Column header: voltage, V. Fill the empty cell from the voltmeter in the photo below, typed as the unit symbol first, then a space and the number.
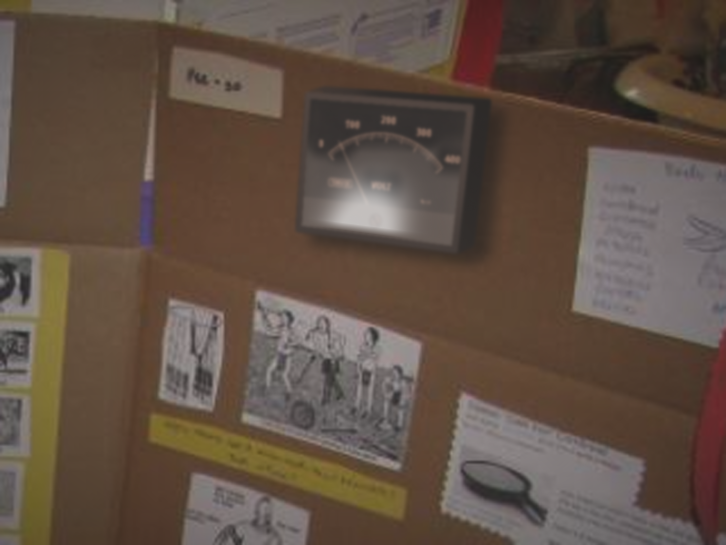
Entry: V 50
